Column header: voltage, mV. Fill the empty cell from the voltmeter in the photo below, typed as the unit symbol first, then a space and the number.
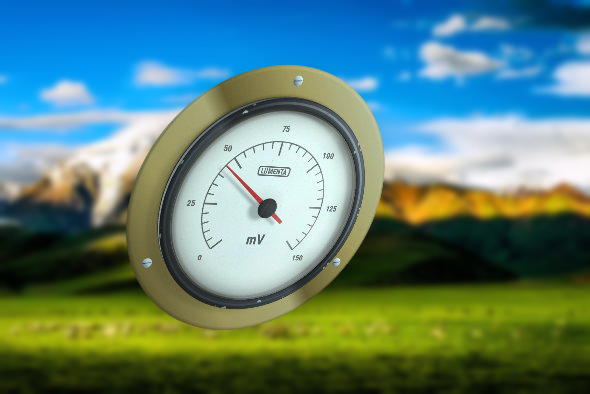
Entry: mV 45
